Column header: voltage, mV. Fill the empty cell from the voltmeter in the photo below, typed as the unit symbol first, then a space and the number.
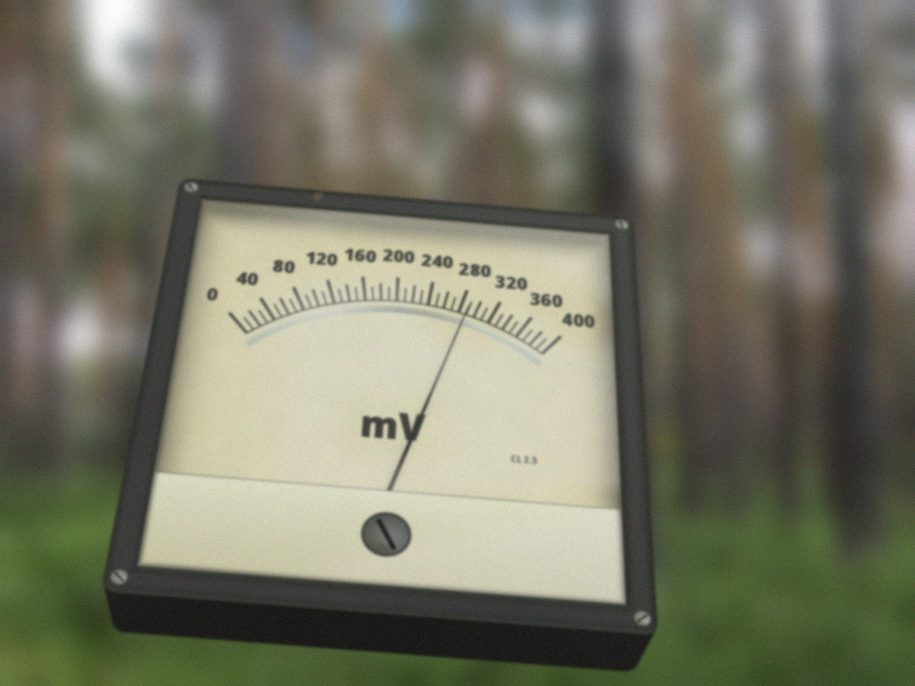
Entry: mV 290
